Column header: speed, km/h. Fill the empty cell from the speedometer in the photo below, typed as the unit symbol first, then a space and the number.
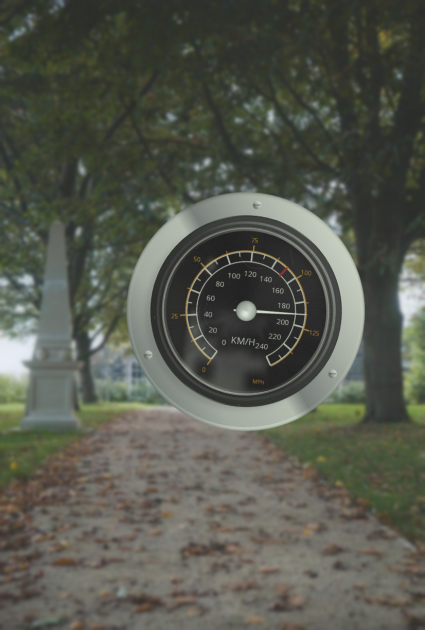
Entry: km/h 190
